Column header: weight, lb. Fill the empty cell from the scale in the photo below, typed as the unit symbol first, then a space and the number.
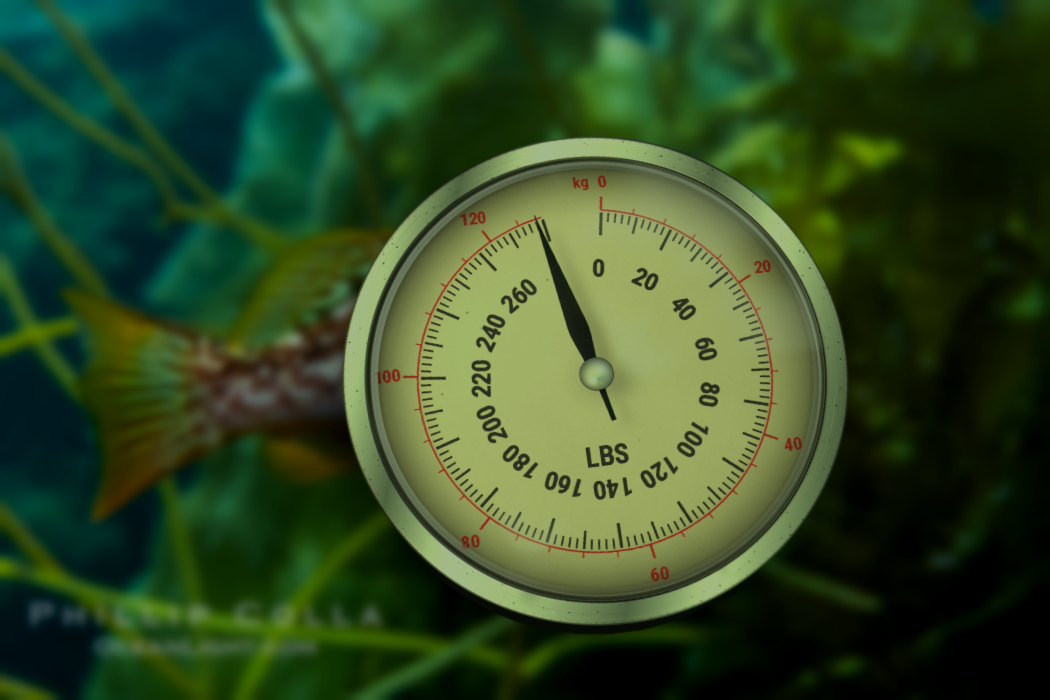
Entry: lb 278
